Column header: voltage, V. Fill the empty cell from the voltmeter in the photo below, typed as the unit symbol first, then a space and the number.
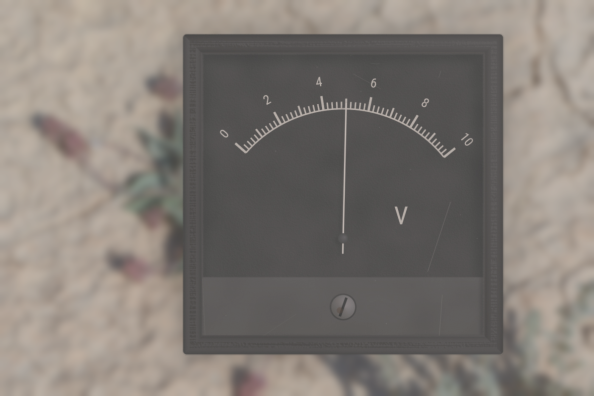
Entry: V 5
